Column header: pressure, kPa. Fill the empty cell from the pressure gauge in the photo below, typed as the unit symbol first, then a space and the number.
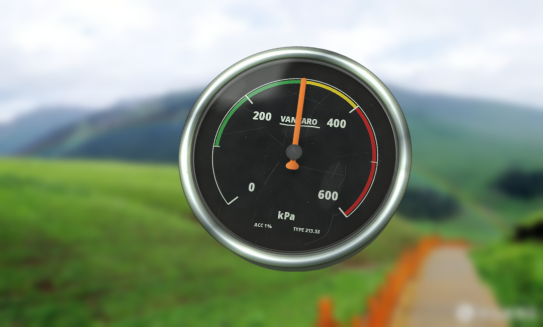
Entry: kPa 300
